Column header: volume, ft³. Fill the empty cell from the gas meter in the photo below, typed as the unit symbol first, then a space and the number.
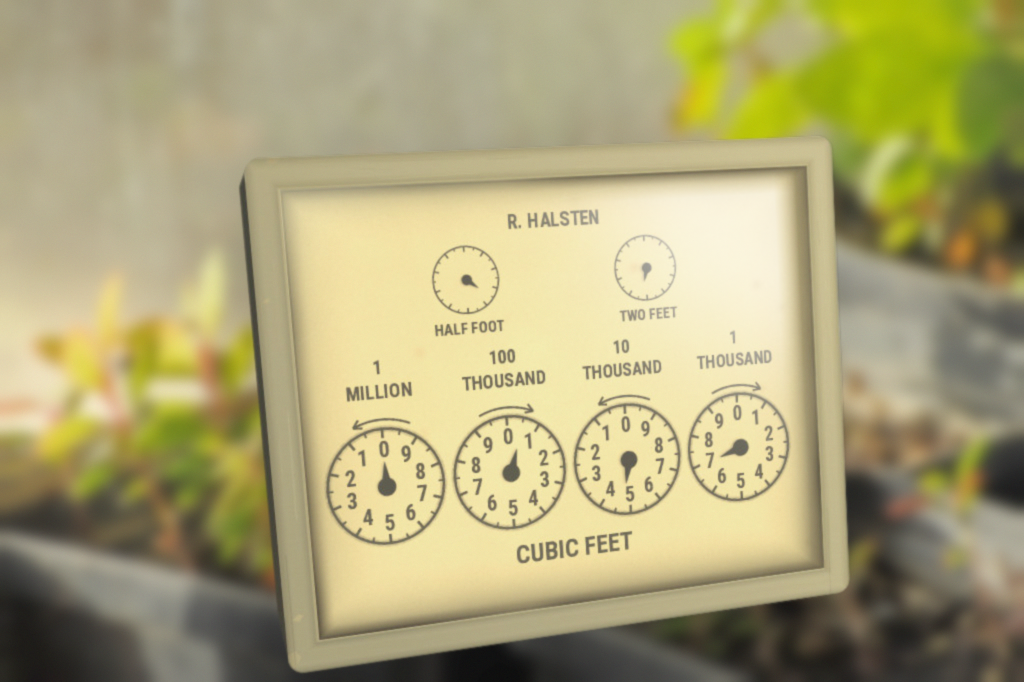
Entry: ft³ 4700
